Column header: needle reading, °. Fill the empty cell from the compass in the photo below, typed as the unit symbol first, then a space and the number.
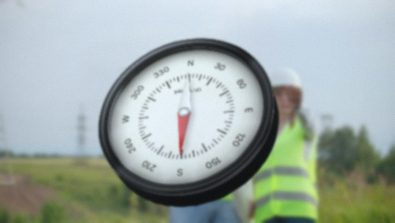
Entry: ° 180
